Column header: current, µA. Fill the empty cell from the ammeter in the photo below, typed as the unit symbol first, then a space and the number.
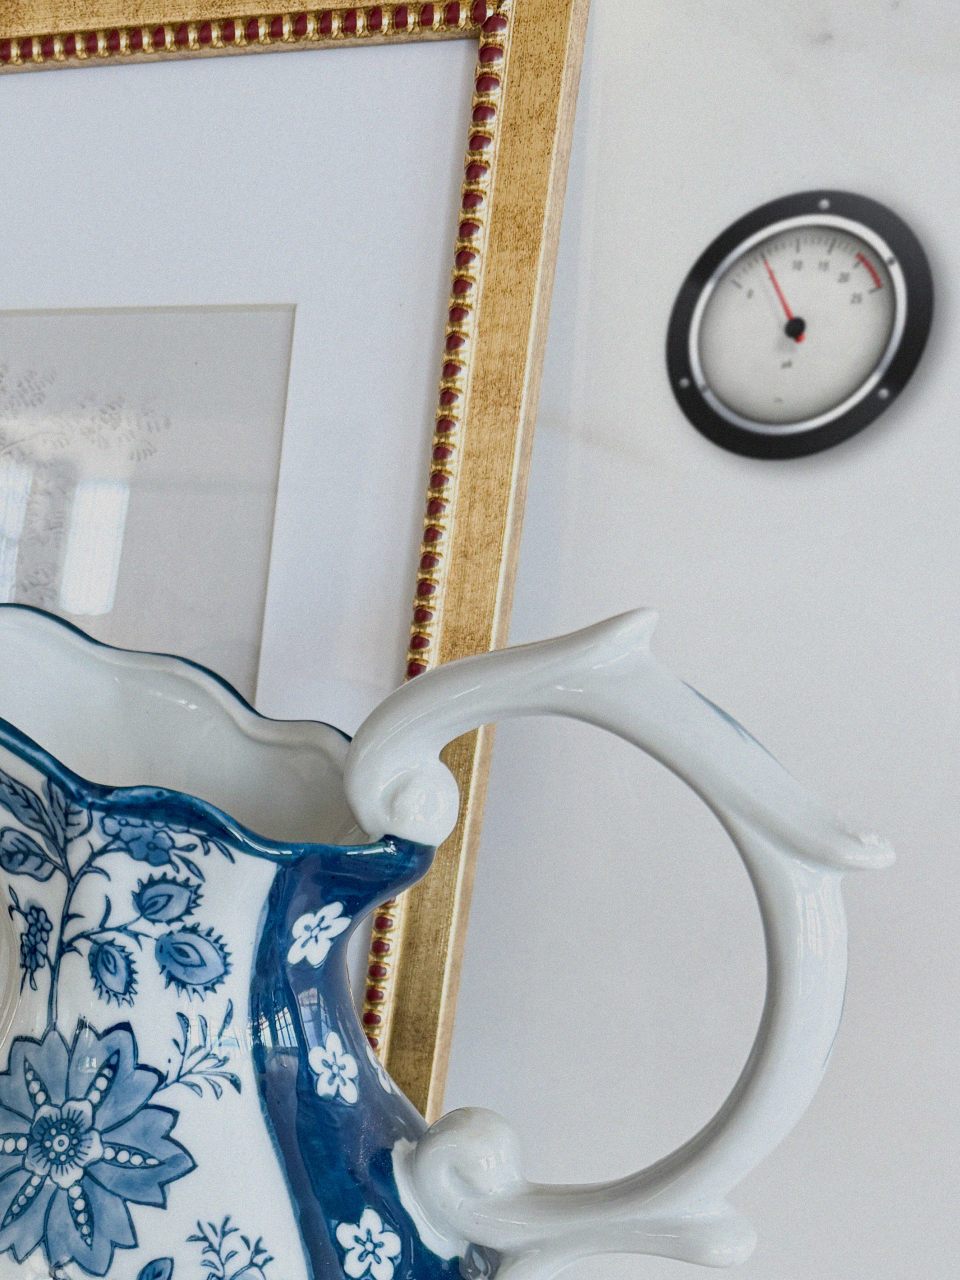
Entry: µA 5
